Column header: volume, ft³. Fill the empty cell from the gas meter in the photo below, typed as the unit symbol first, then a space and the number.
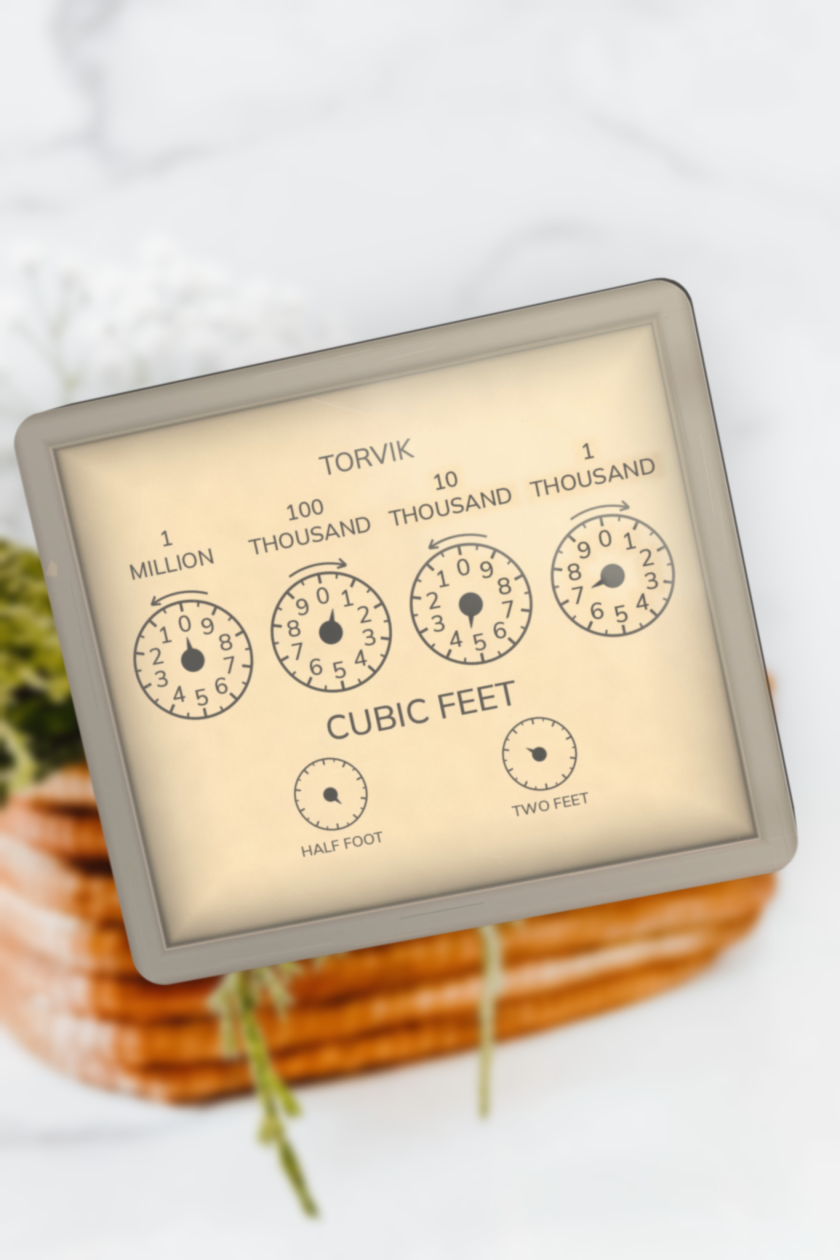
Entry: ft³ 4700
